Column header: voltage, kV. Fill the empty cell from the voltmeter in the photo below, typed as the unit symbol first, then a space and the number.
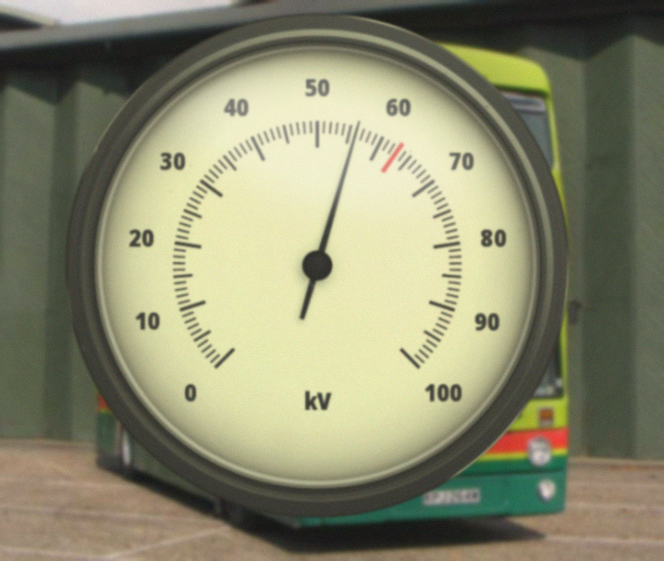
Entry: kV 56
